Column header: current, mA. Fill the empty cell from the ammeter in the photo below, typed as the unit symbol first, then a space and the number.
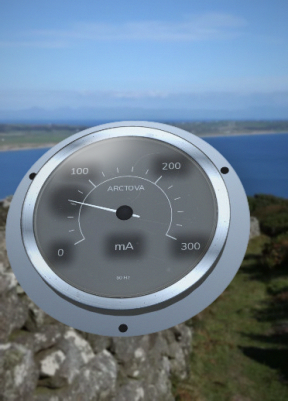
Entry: mA 60
